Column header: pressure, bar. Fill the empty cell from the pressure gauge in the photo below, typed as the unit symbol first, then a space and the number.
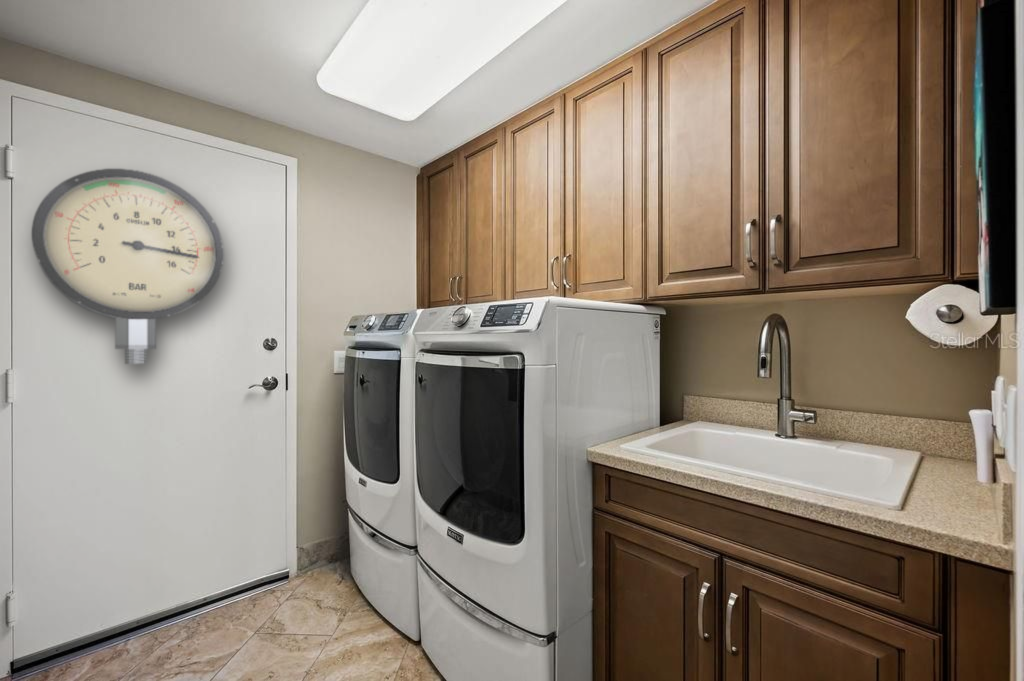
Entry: bar 14.5
